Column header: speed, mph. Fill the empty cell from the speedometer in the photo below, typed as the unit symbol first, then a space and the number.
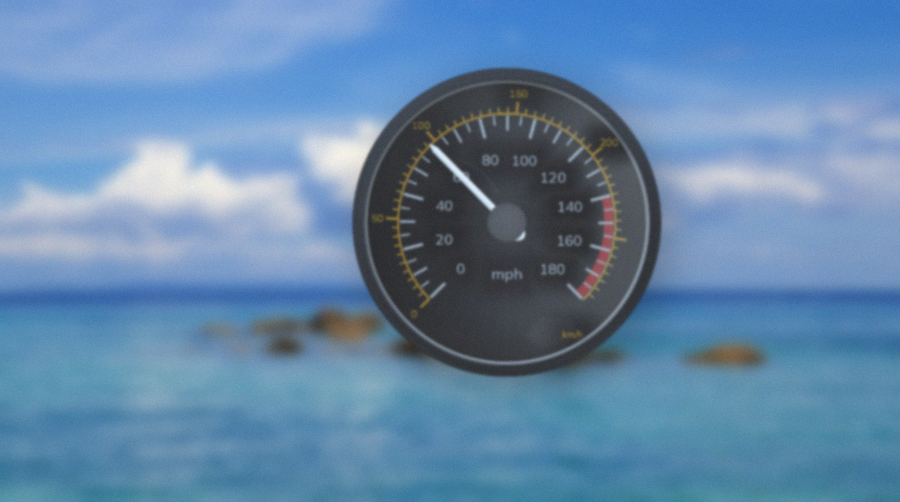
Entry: mph 60
